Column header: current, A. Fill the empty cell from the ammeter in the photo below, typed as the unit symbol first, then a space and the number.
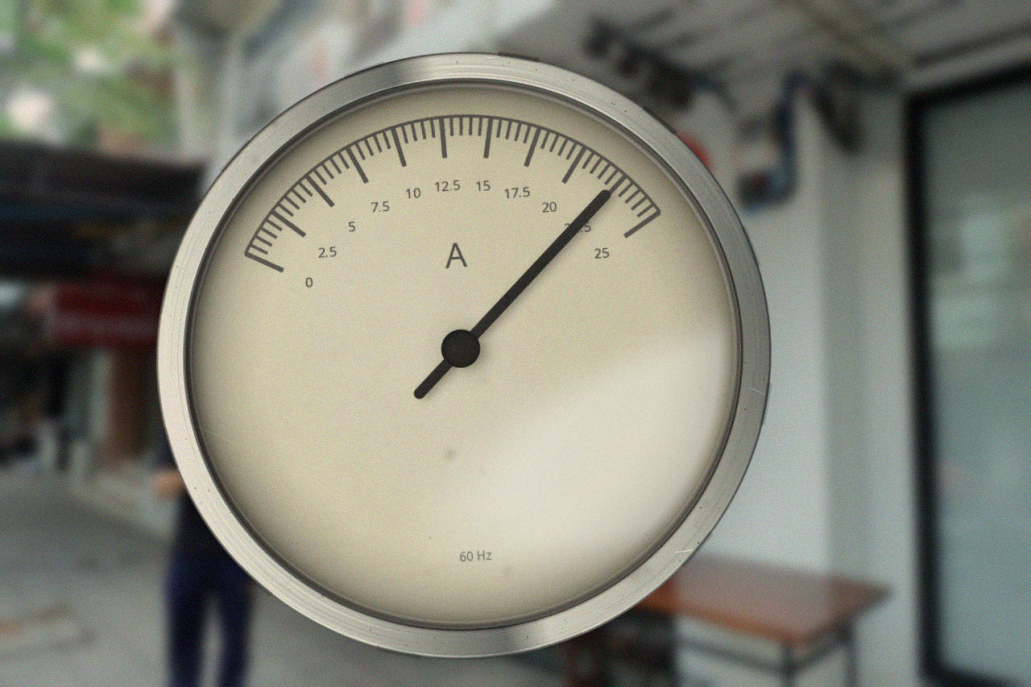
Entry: A 22.5
